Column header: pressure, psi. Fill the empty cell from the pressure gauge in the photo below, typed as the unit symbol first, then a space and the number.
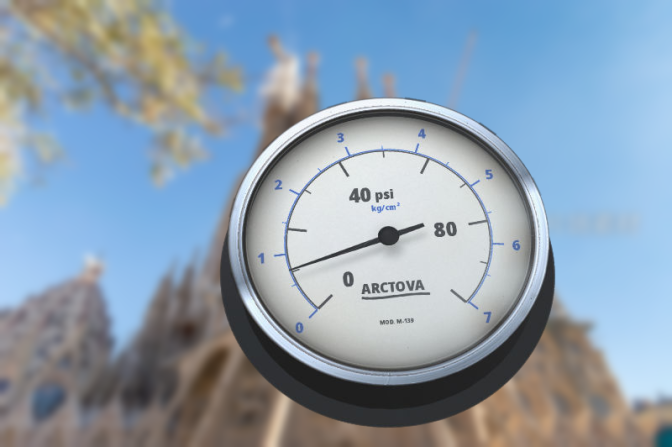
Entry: psi 10
